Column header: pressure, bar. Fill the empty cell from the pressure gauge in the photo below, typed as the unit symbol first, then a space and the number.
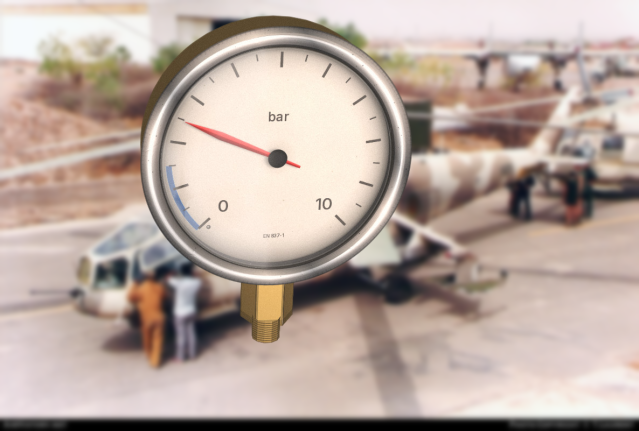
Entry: bar 2.5
